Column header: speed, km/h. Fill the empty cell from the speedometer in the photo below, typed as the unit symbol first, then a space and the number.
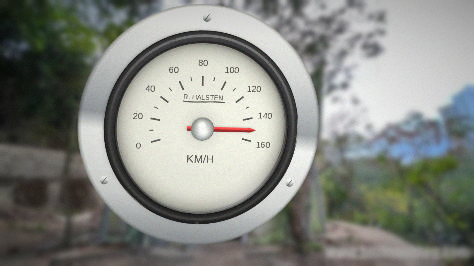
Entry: km/h 150
